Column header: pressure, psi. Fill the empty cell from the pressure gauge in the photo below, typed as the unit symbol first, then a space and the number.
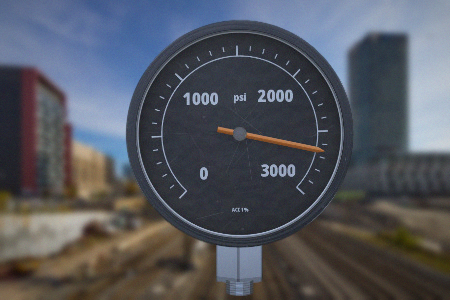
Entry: psi 2650
